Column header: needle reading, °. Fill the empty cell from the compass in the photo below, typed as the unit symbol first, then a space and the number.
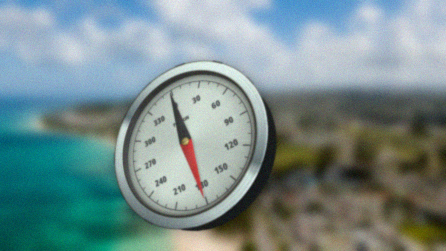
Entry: ° 180
